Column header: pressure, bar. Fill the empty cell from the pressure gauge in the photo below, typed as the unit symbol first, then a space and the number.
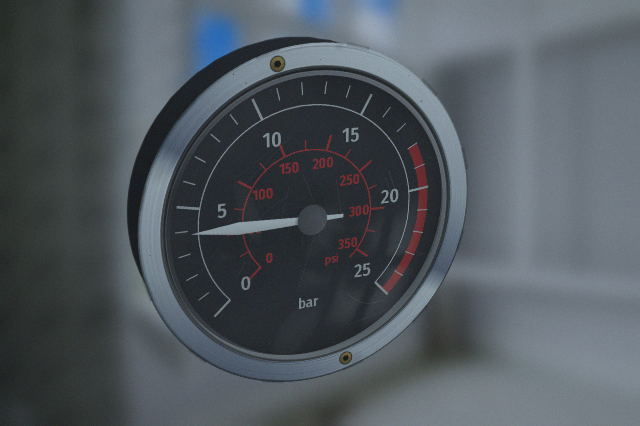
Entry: bar 4
